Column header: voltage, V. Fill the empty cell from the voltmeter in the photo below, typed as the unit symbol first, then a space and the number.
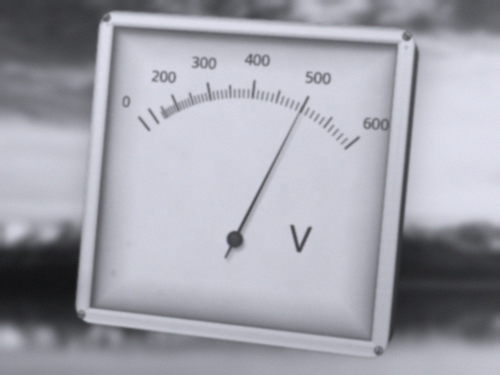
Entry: V 500
